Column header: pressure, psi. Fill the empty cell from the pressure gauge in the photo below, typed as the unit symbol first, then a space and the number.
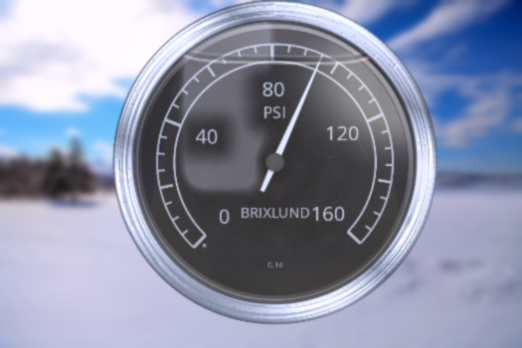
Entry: psi 95
